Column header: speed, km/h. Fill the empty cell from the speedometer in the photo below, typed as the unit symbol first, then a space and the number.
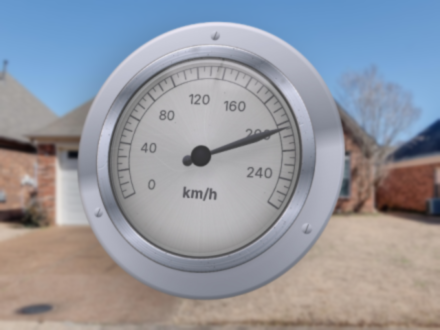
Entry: km/h 205
